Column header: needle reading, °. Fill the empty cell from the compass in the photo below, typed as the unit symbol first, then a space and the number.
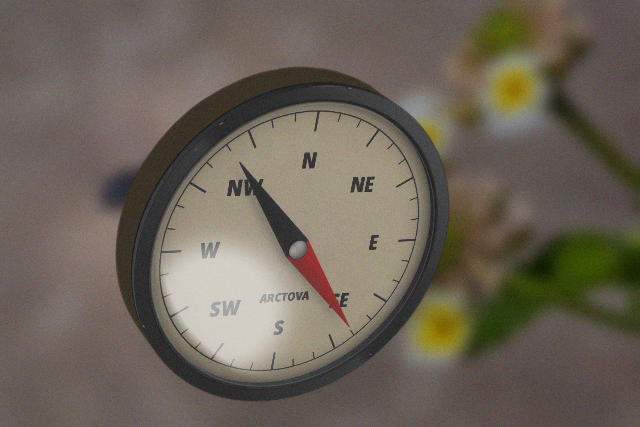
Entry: ° 140
